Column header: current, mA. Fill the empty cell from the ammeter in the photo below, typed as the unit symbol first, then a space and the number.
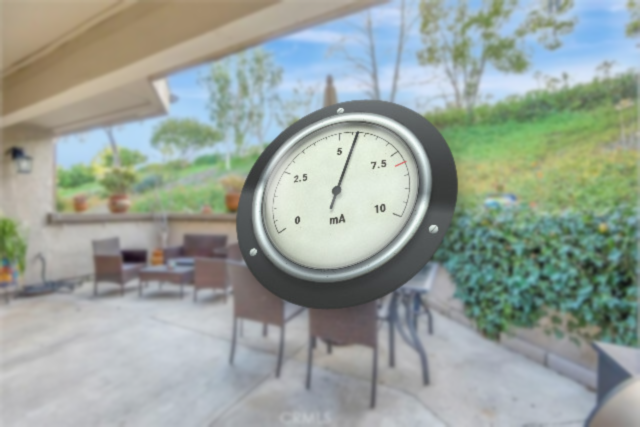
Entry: mA 5.75
